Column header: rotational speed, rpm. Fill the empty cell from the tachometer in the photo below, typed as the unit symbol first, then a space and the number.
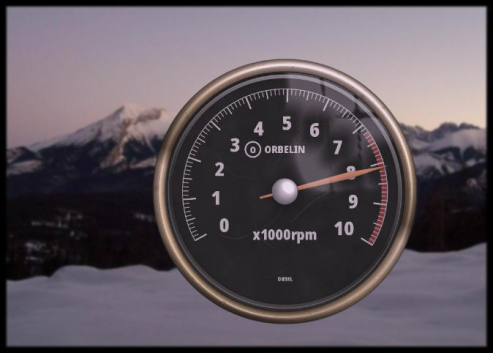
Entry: rpm 8100
